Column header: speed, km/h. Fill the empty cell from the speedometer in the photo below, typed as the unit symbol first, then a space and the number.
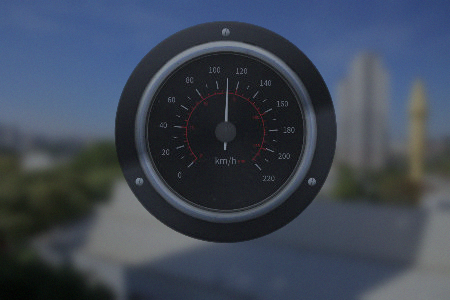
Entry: km/h 110
